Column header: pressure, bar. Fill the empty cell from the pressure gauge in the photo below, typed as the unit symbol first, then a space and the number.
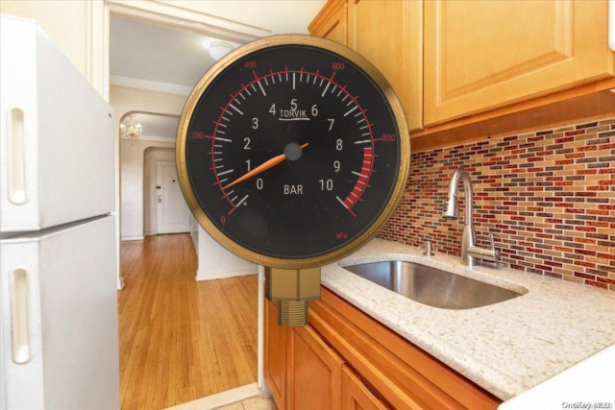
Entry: bar 0.6
